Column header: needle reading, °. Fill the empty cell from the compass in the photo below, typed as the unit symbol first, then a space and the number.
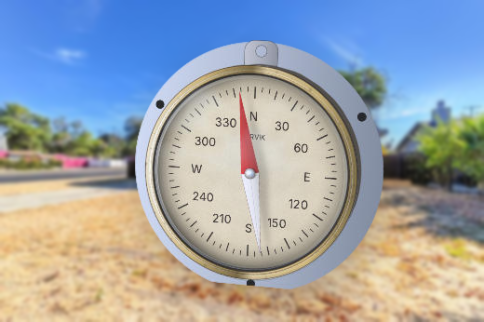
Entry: ° 350
